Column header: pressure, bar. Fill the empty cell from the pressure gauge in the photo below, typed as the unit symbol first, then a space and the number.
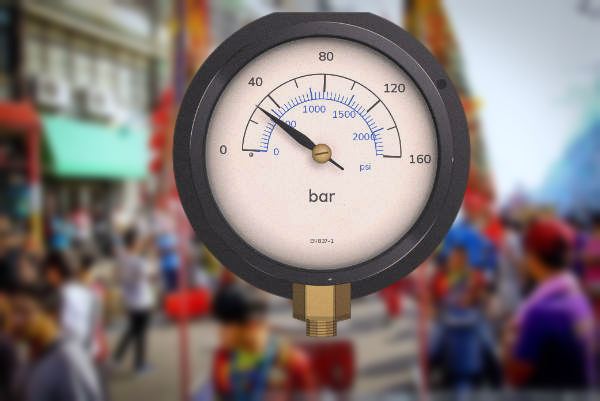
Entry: bar 30
